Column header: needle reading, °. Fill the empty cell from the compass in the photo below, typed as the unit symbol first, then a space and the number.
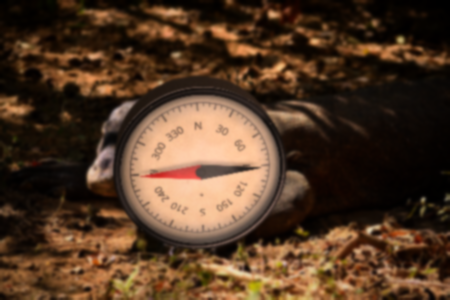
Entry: ° 270
